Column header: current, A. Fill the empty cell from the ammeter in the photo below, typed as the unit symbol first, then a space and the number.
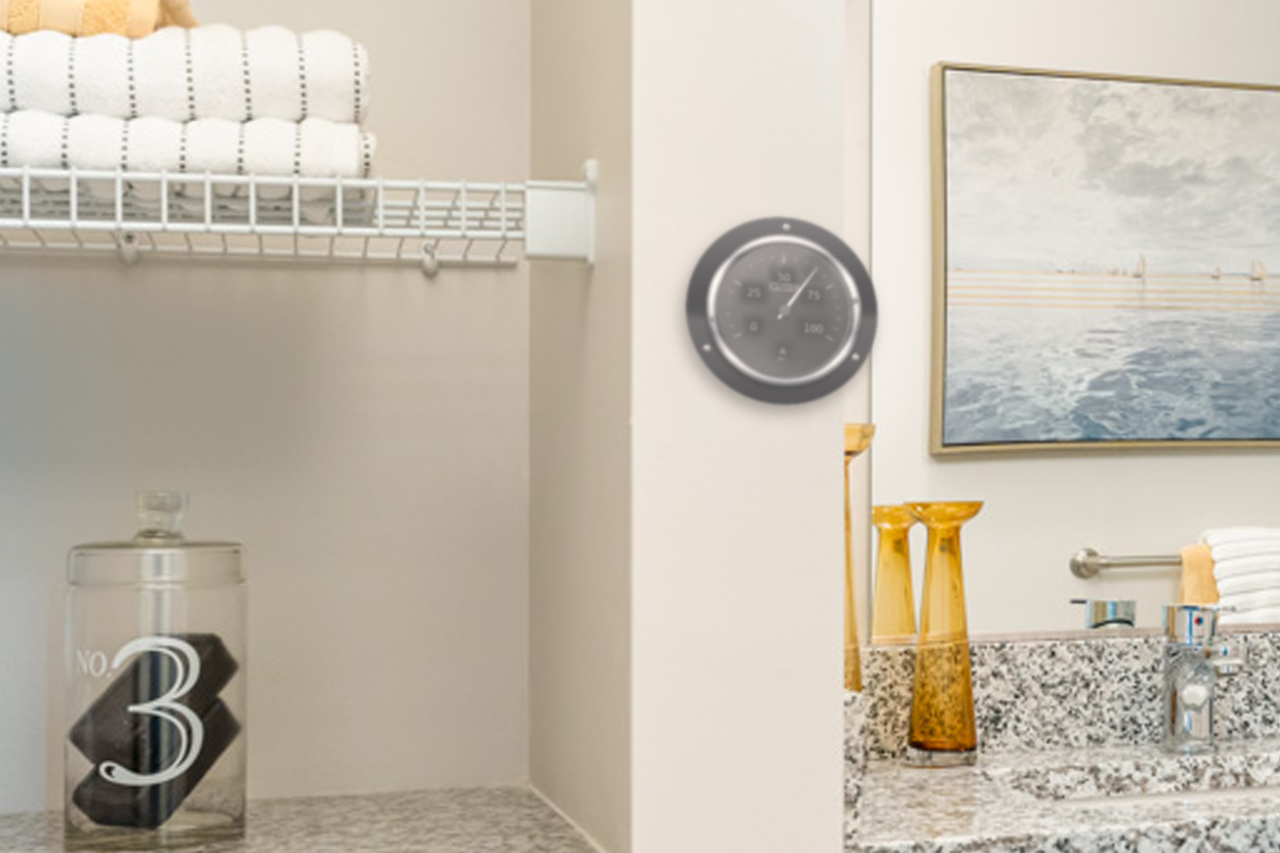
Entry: A 65
